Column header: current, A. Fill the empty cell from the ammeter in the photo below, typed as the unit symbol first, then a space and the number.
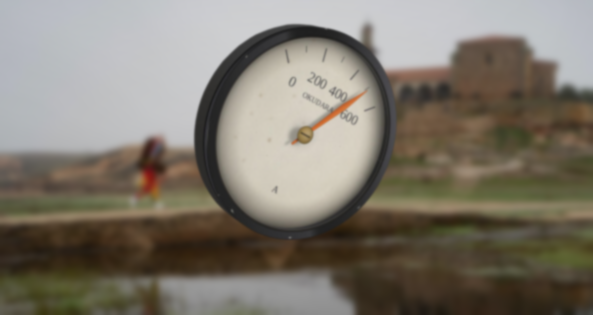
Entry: A 500
